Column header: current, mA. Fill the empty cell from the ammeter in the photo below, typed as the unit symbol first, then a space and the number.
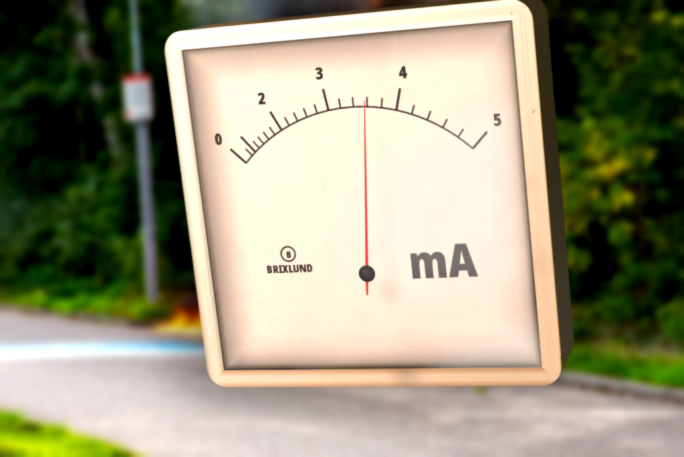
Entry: mA 3.6
